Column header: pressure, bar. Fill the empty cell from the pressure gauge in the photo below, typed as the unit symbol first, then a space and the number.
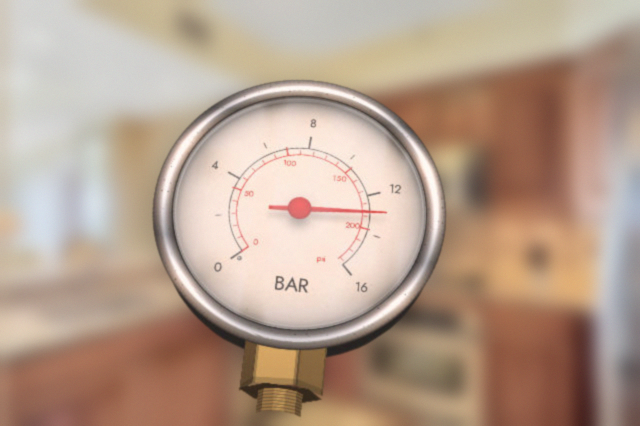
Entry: bar 13
